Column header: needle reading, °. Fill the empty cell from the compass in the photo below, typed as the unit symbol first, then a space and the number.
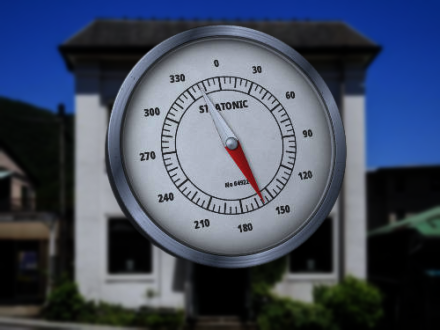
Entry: ° 160
